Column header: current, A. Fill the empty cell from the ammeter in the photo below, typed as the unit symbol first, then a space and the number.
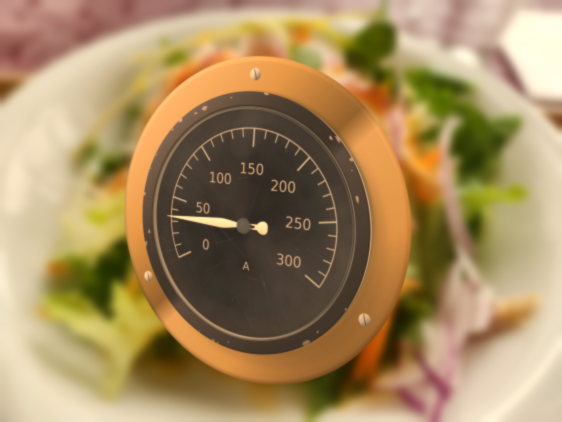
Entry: A 35
